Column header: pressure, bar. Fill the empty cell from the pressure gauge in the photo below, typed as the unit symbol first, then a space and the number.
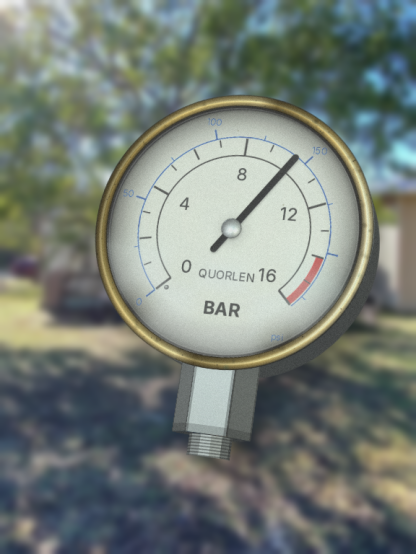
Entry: bar 10
